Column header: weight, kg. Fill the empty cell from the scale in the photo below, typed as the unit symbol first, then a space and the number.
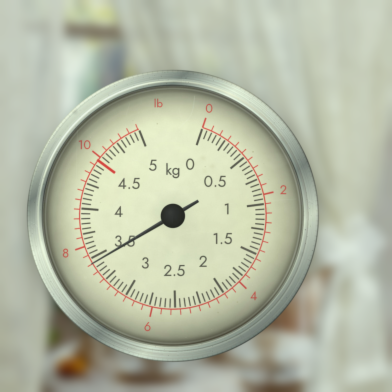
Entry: kg 3.45
